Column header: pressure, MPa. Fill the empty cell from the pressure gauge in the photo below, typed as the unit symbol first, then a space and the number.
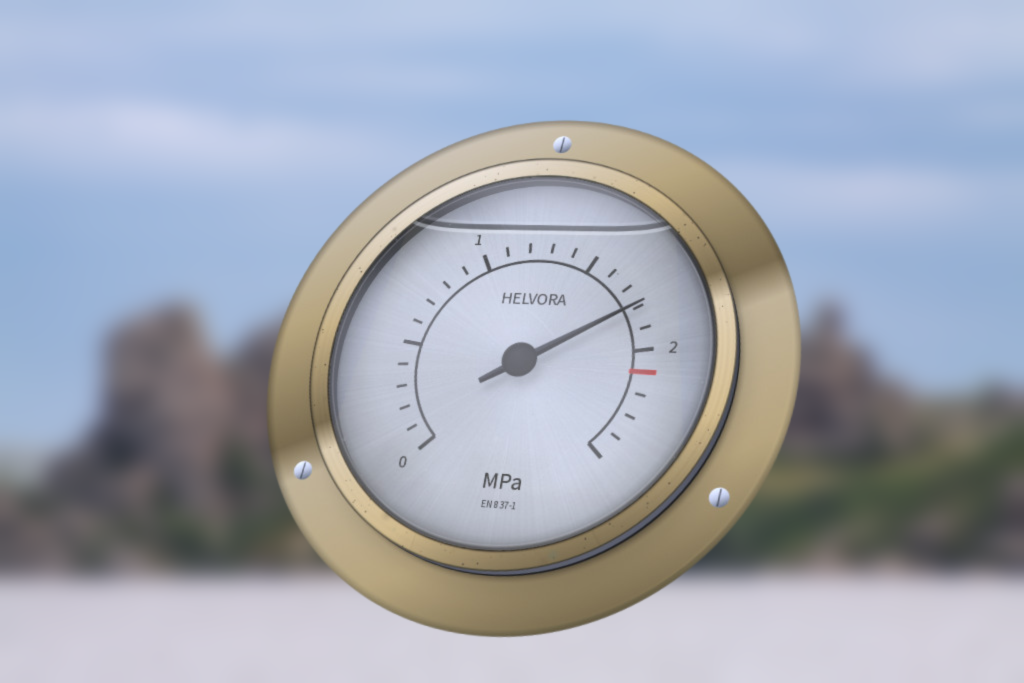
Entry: MPa 1.8
